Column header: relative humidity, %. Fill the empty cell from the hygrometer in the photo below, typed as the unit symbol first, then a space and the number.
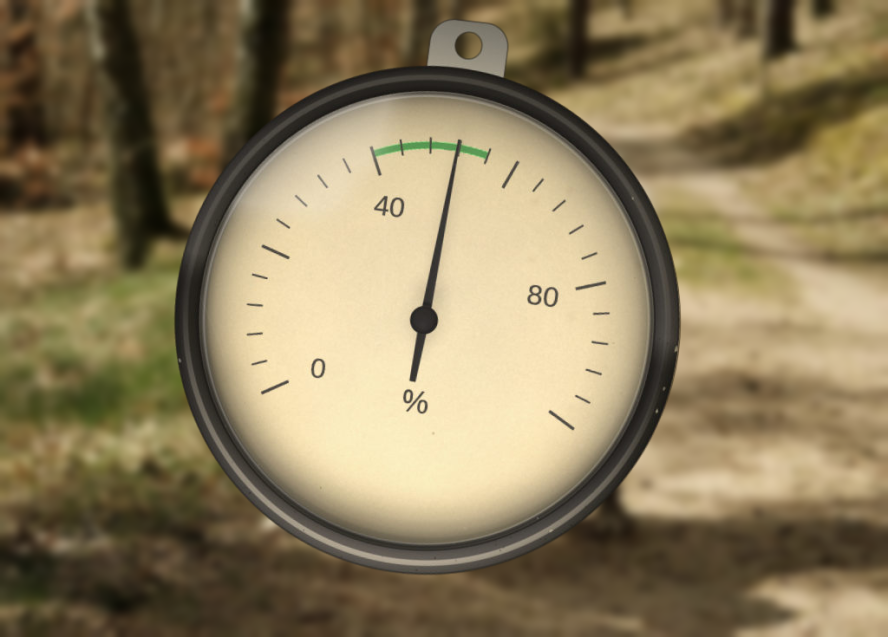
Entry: % 52
